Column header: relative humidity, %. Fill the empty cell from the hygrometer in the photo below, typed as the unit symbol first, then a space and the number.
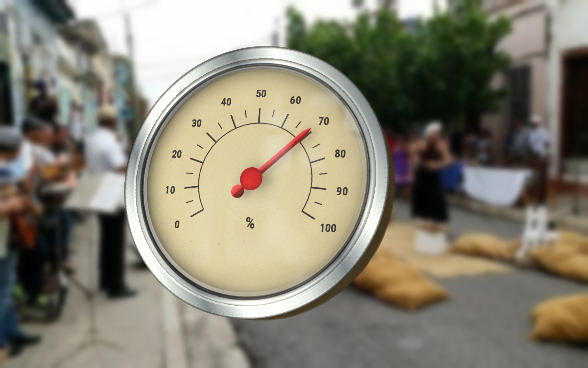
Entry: % 70
